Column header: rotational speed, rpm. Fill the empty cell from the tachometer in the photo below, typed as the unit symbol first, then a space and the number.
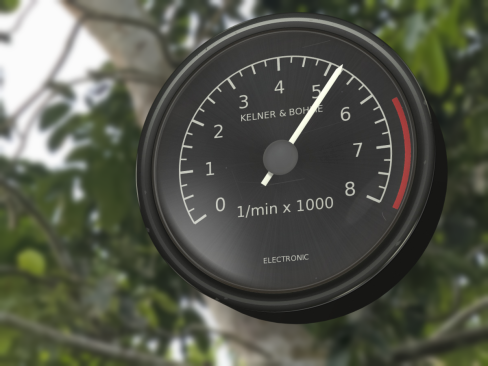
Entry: rpm 5250
